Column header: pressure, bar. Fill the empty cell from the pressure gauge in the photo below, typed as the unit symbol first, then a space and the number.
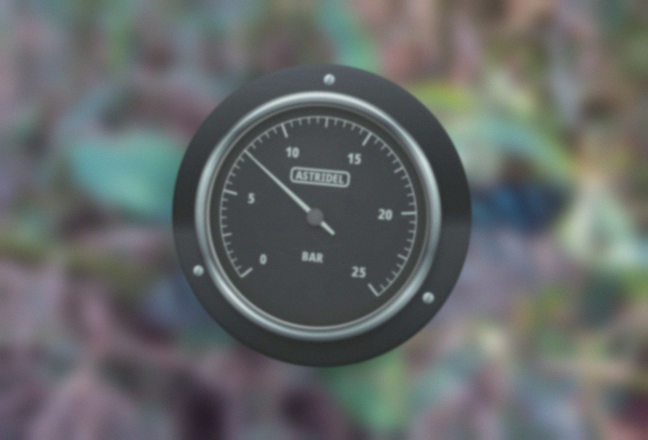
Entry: bar 7.5
